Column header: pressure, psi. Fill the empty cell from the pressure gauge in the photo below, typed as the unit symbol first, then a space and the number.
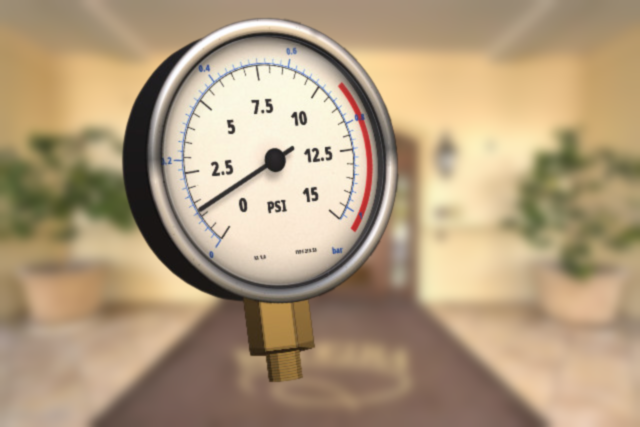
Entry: psi 1.25
